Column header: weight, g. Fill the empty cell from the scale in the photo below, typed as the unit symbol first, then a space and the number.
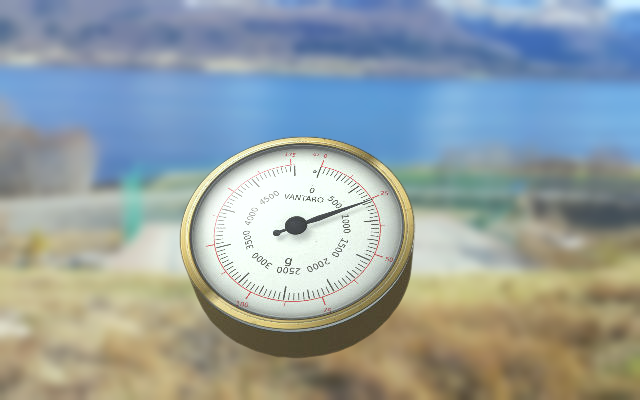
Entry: g 750
